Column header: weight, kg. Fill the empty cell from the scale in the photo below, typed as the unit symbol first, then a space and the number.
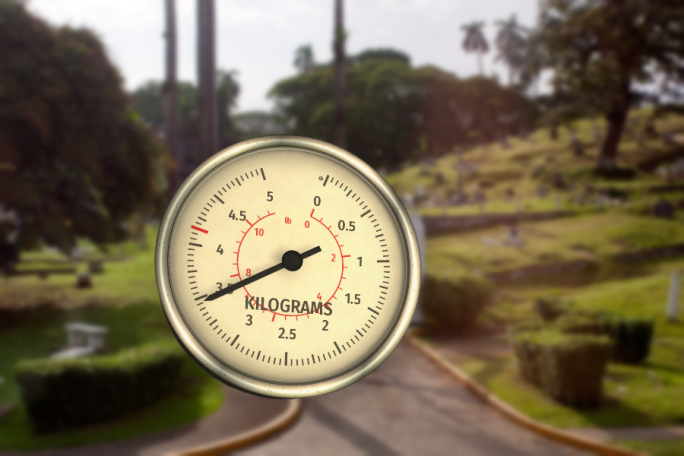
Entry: kg 3.45
